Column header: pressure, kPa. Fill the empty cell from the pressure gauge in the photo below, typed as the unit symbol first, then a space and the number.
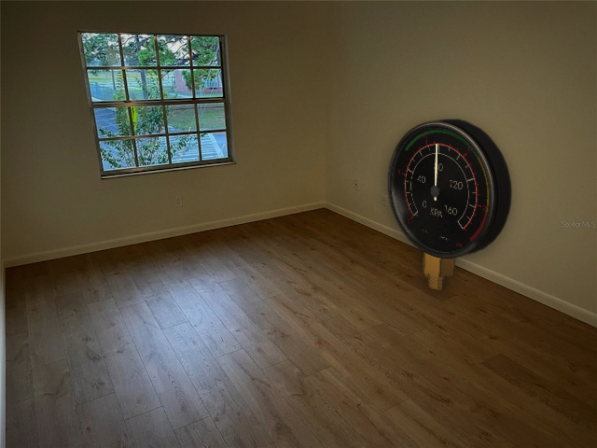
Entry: kPa 80
